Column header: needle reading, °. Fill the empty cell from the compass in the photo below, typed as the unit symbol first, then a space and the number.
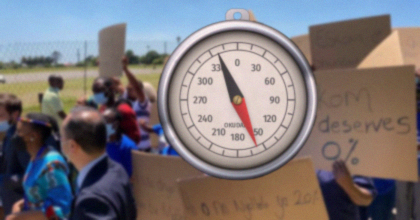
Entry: ° 157.5
